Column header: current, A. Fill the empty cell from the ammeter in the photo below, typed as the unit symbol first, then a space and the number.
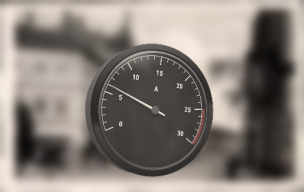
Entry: A 6
